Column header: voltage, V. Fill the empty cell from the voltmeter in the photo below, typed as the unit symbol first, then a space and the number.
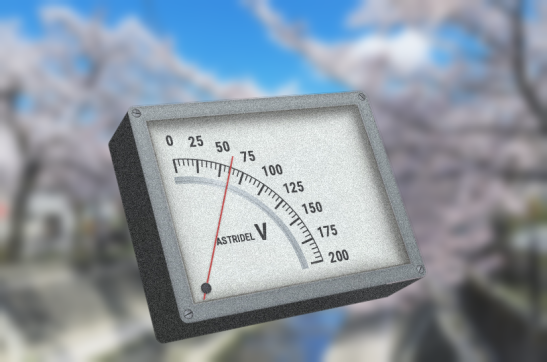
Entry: V 60
